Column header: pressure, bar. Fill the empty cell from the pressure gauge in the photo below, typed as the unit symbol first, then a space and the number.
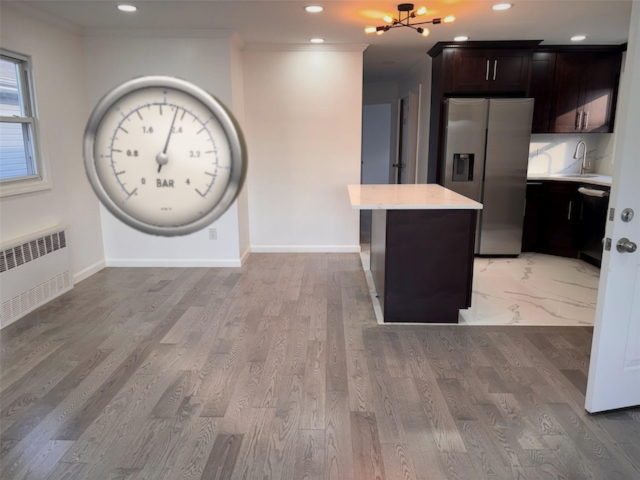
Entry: bar 2.3
